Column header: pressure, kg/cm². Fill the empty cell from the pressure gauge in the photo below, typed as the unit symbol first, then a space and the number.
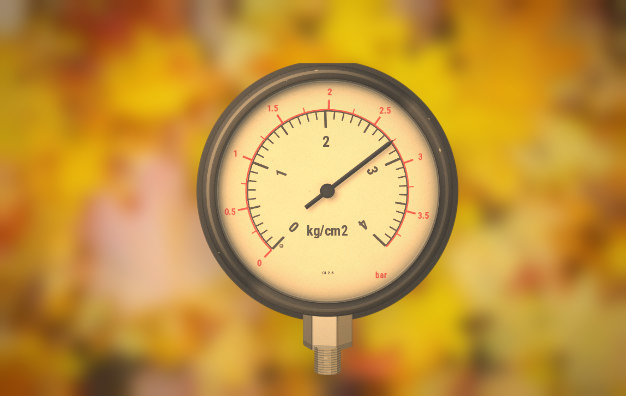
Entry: kg/cm² 2.8
